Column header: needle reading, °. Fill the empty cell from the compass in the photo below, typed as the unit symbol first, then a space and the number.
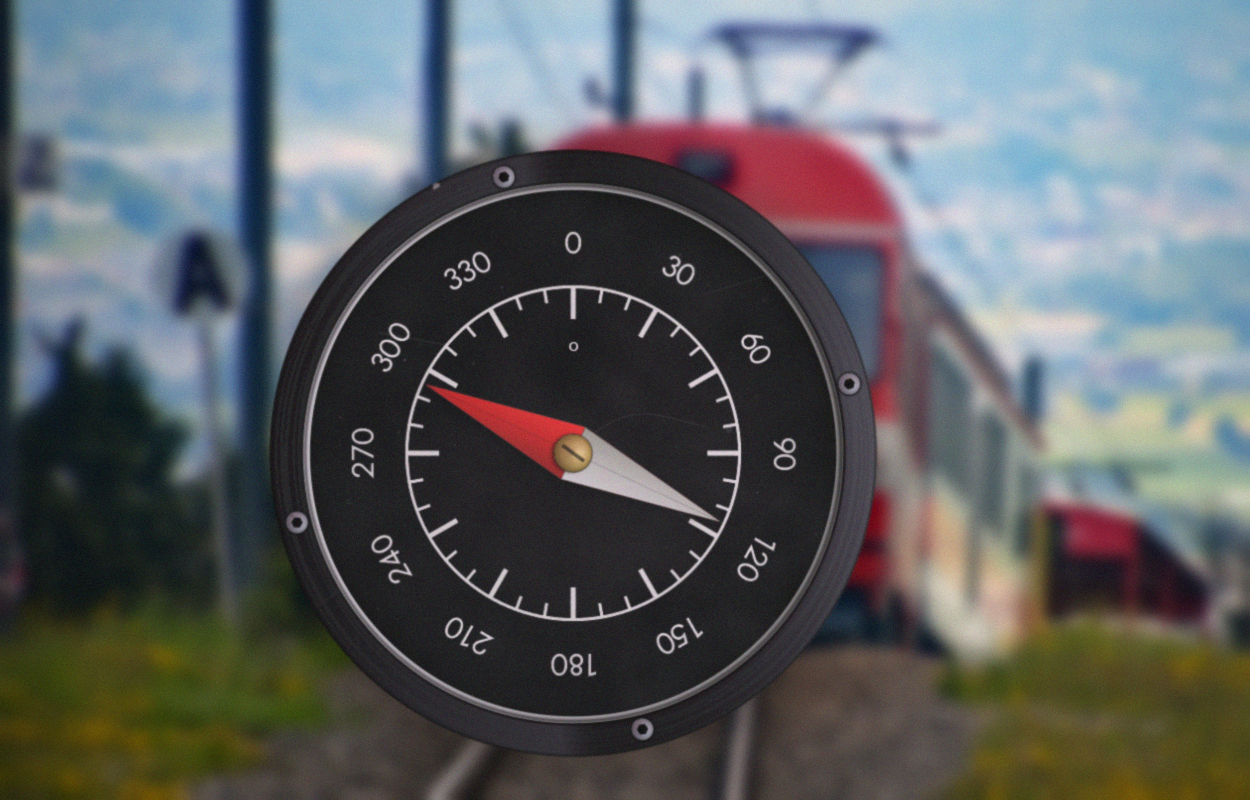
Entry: ° 295
